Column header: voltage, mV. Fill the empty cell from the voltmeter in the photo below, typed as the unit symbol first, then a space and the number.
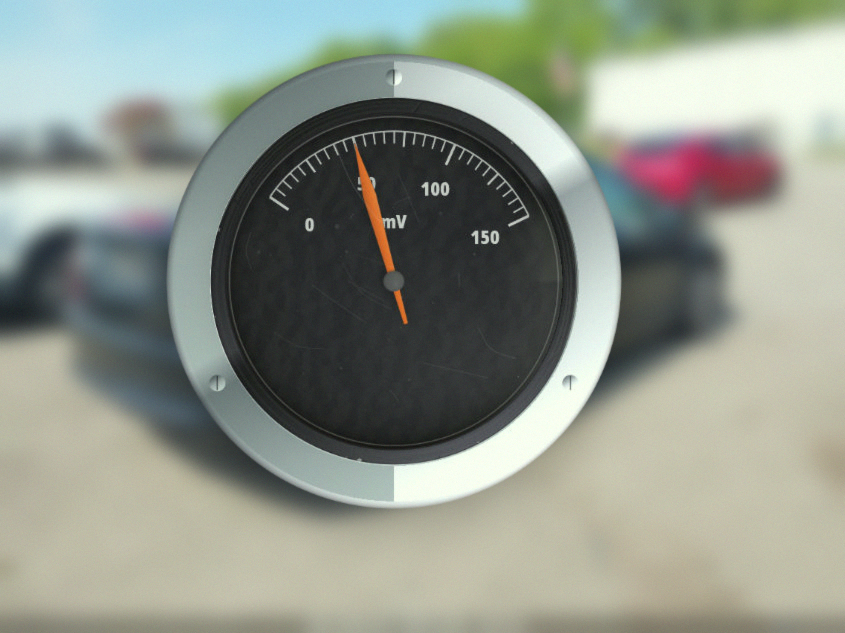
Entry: mV 50
